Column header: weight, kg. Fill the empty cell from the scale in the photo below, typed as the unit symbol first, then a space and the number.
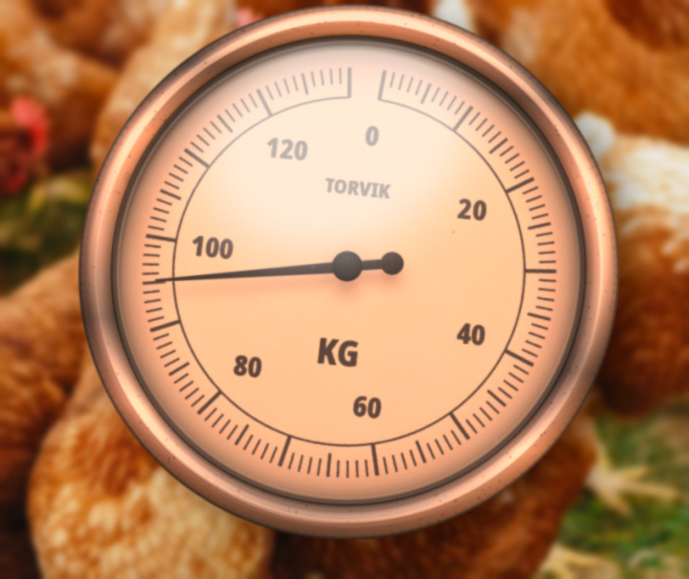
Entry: kg 95
